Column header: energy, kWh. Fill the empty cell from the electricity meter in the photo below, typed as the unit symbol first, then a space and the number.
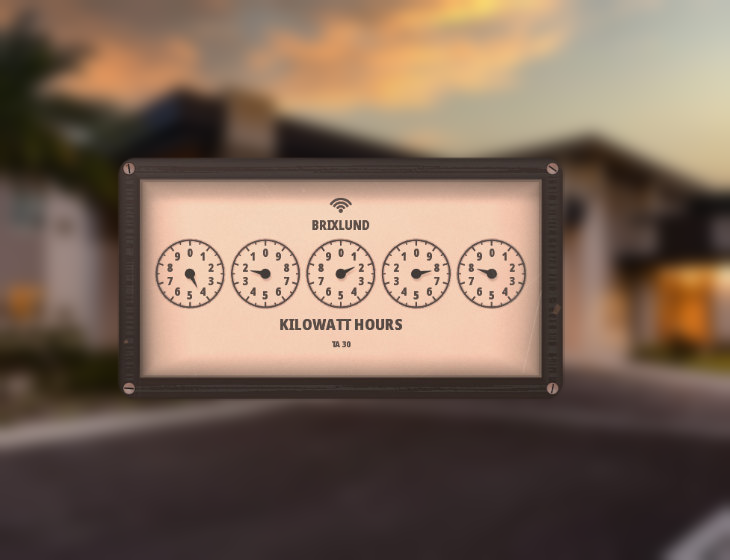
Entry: kWh 42178
